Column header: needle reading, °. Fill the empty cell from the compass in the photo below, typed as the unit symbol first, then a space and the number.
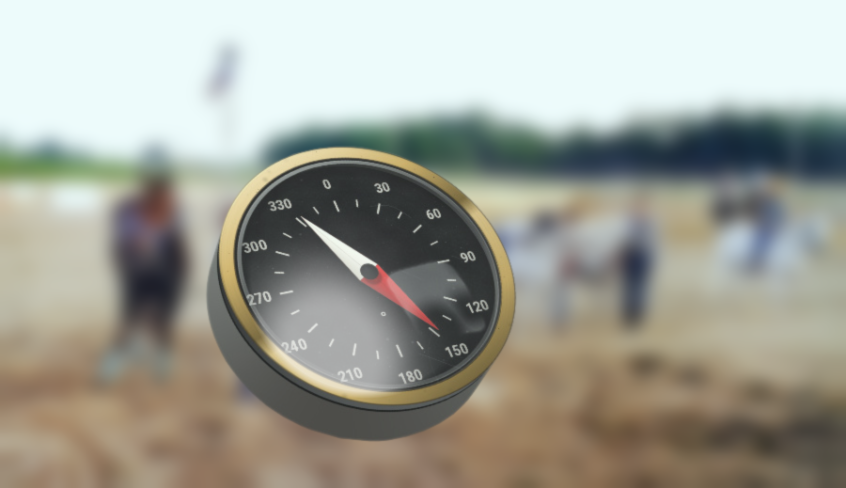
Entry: ° 150
